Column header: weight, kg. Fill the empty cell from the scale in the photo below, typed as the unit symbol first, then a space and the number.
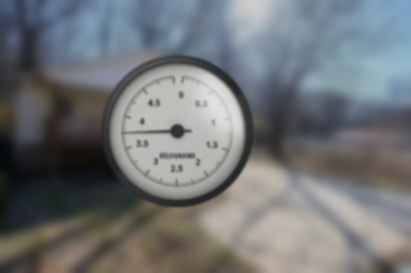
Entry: kg 3.75
